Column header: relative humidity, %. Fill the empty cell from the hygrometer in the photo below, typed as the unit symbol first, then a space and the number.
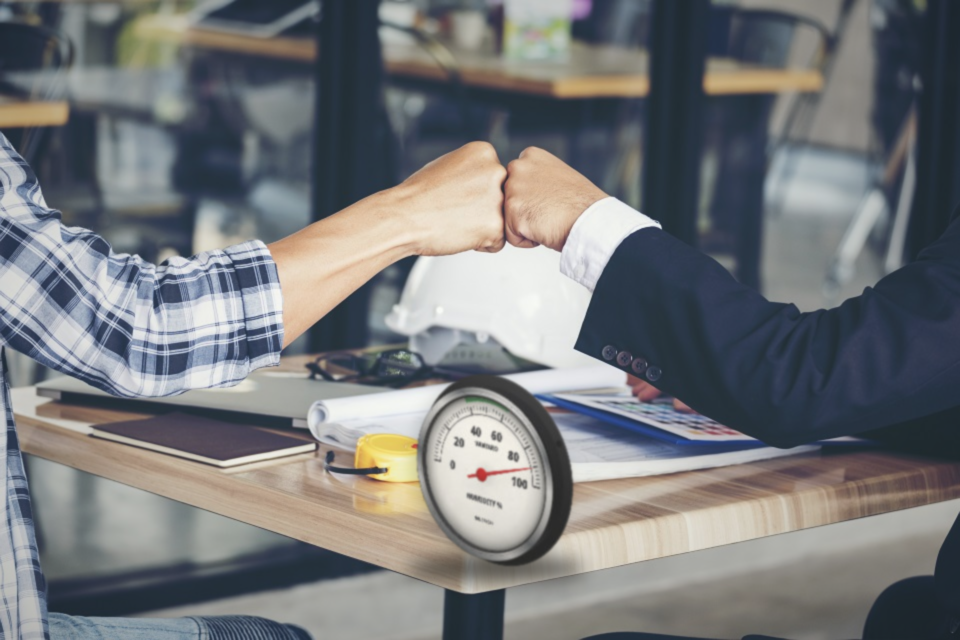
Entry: % 90
